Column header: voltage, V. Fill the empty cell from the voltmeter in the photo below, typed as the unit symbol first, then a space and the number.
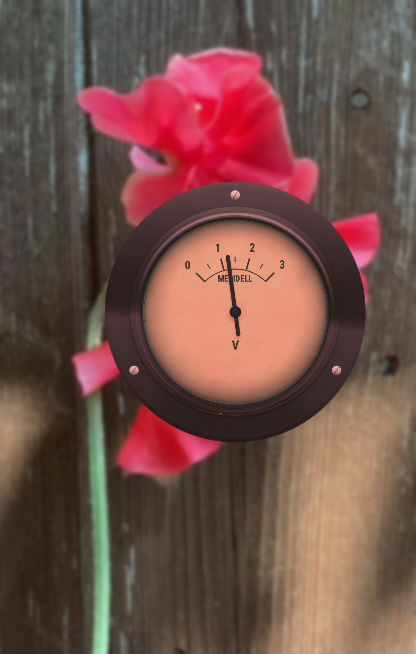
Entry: V 1.25
